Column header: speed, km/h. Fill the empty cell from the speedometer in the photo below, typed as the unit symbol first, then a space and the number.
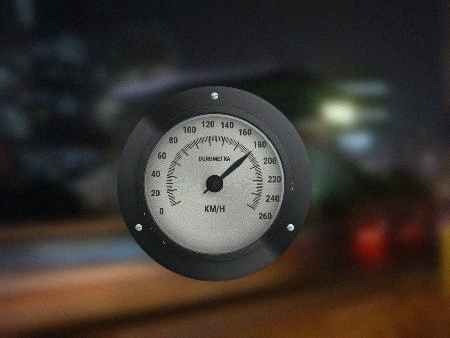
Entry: km/h 180
